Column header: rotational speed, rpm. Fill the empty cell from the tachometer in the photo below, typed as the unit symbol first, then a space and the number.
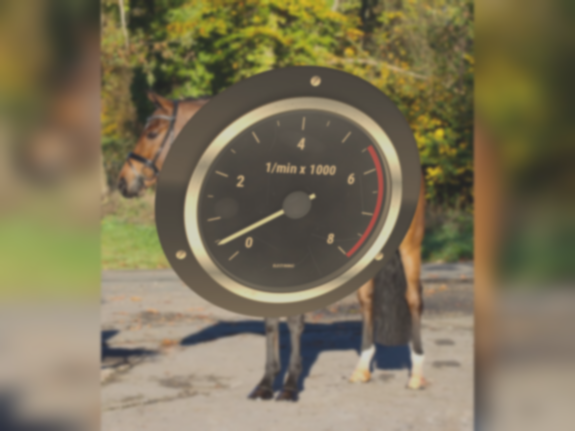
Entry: rpm 500
